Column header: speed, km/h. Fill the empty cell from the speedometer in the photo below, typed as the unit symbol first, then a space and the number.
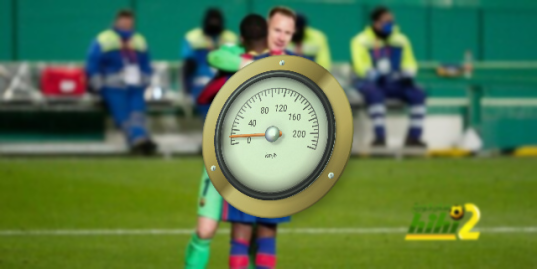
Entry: km/h 10
